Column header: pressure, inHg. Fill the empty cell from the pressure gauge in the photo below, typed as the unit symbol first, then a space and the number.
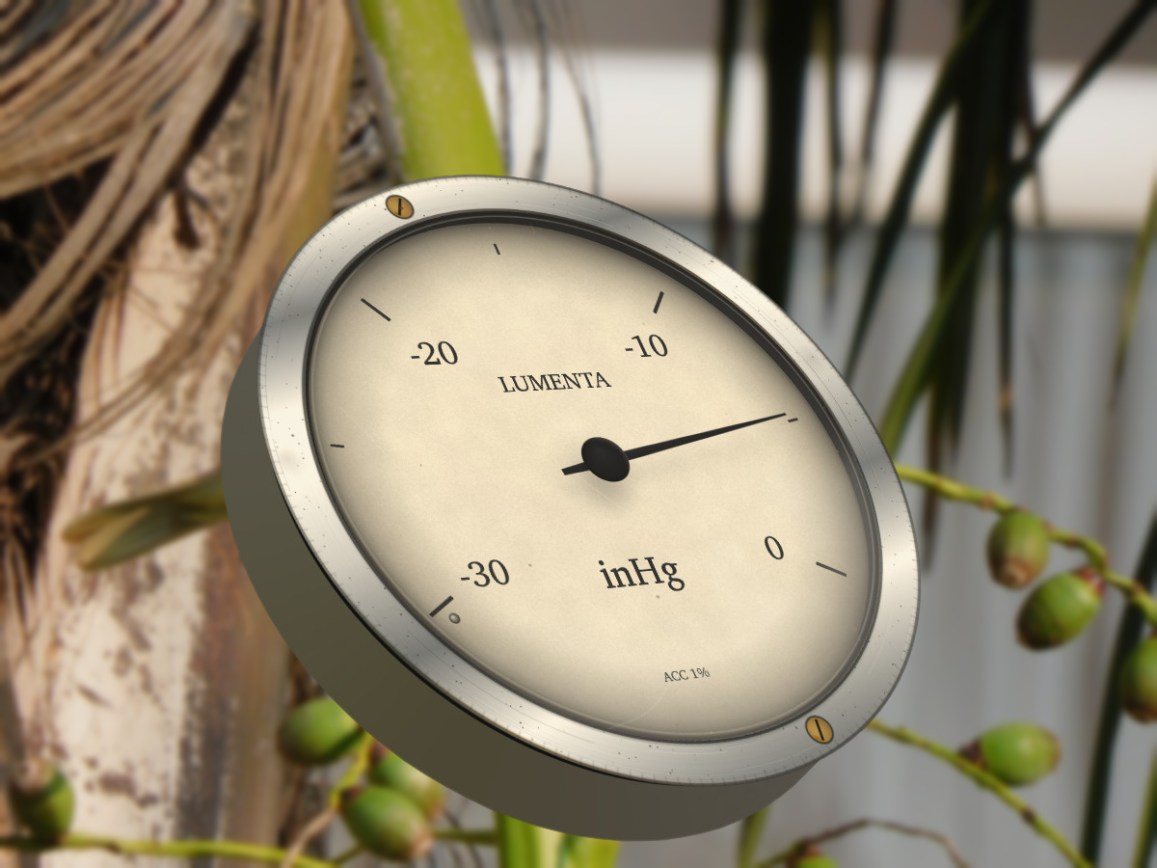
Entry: inHg -5
